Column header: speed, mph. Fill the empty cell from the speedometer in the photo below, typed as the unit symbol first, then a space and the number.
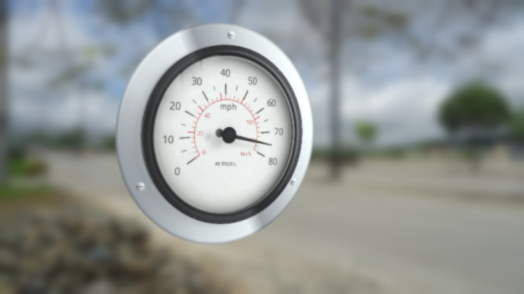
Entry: mph 75
